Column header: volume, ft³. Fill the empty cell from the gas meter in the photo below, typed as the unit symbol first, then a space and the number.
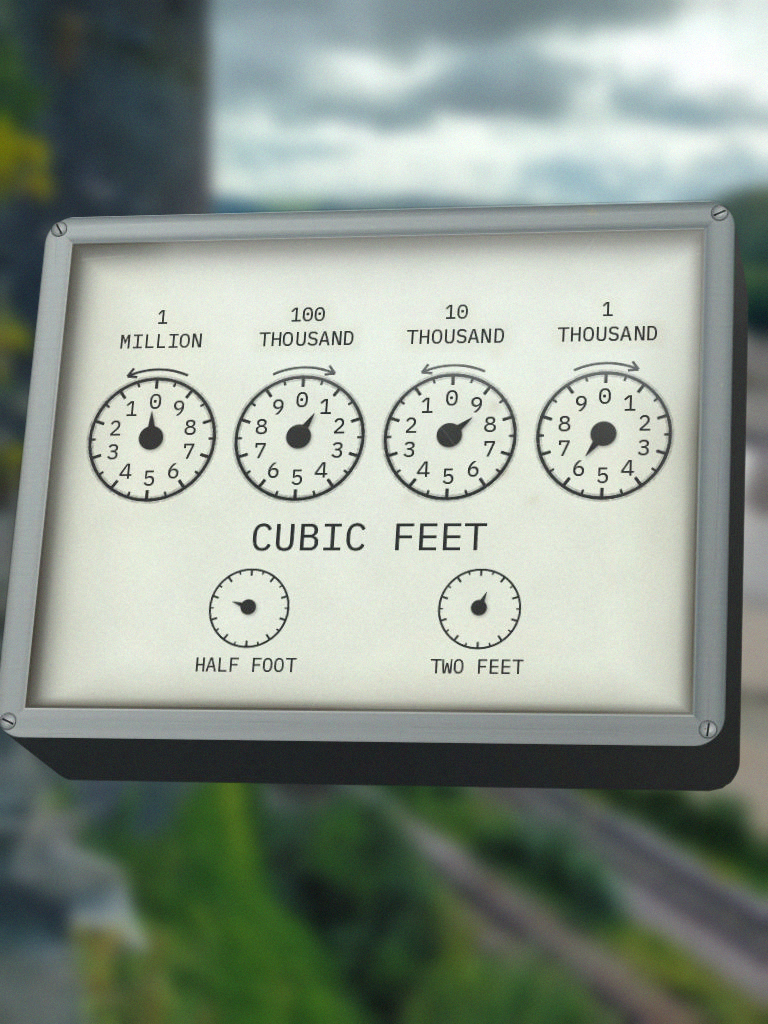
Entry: ft³ 8600
